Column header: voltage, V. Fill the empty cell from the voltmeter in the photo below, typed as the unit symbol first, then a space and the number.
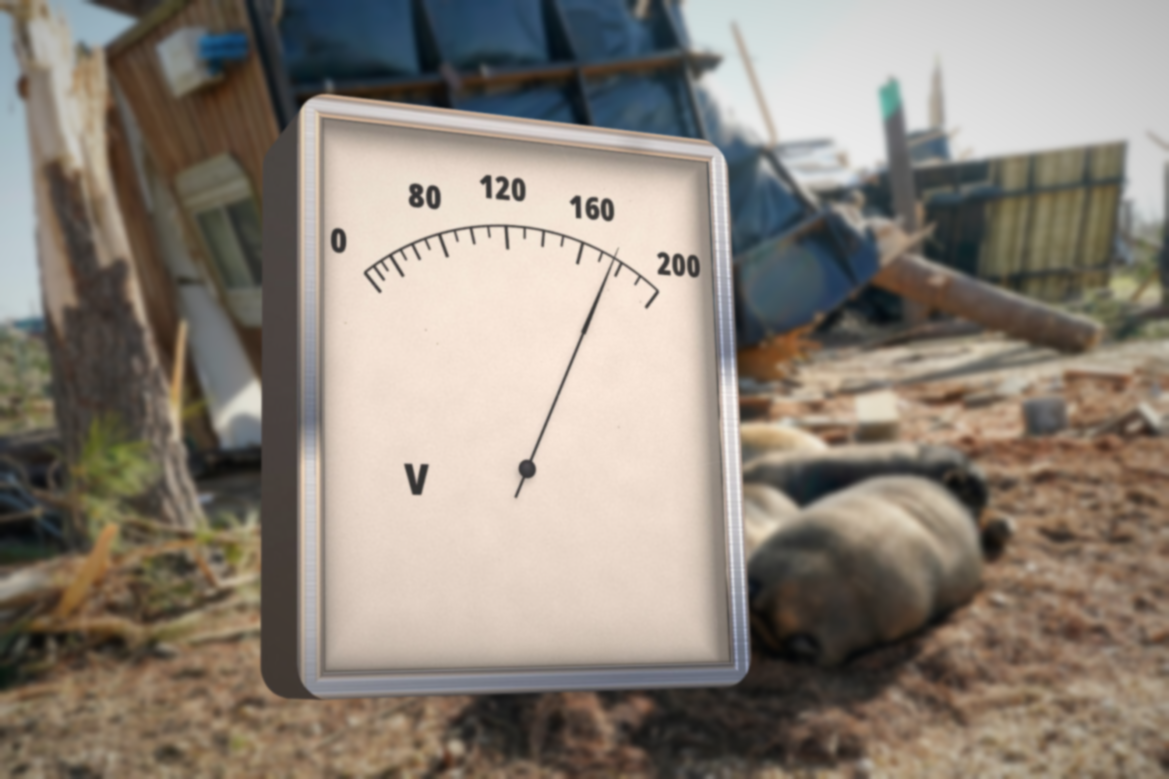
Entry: V 175
